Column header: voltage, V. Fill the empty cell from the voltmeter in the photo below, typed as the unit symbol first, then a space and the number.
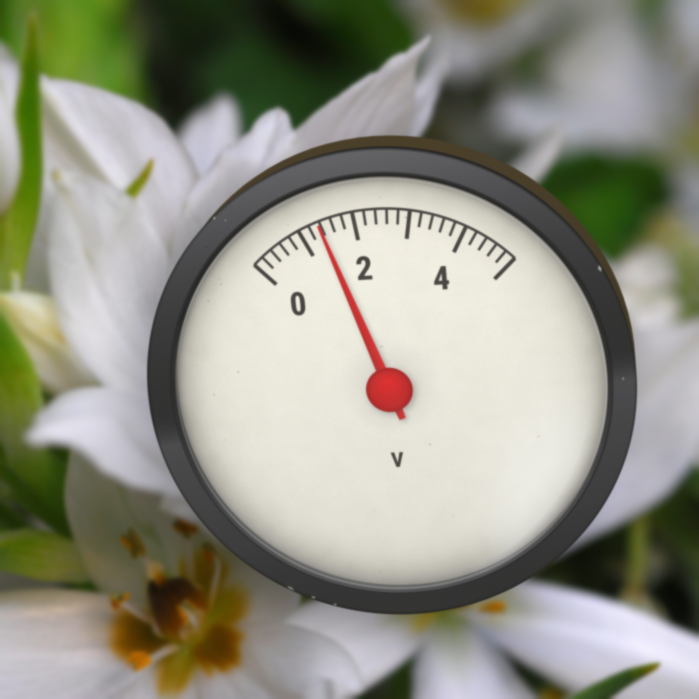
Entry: V 1.4
